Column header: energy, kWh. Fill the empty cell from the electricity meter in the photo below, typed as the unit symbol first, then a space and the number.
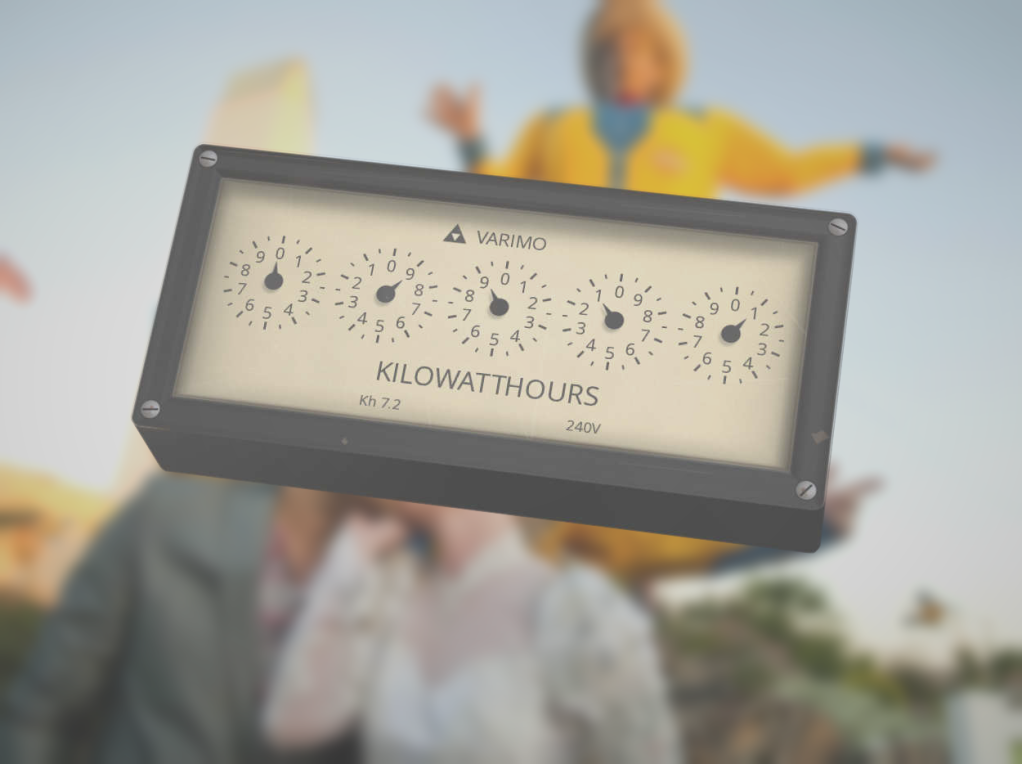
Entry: kWh 98911
